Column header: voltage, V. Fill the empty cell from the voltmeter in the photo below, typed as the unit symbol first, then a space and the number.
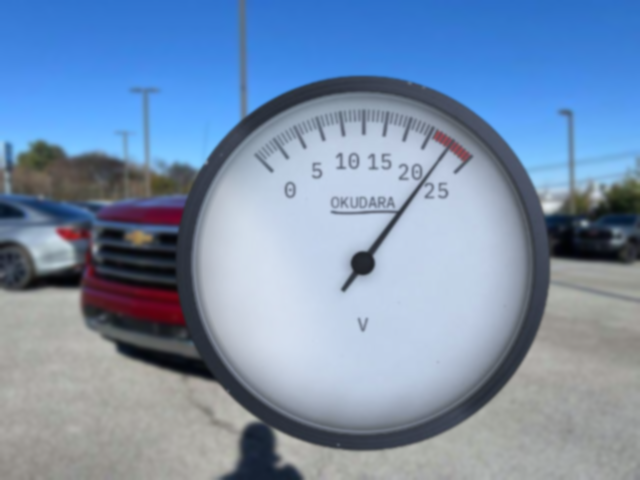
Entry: V 22.5
